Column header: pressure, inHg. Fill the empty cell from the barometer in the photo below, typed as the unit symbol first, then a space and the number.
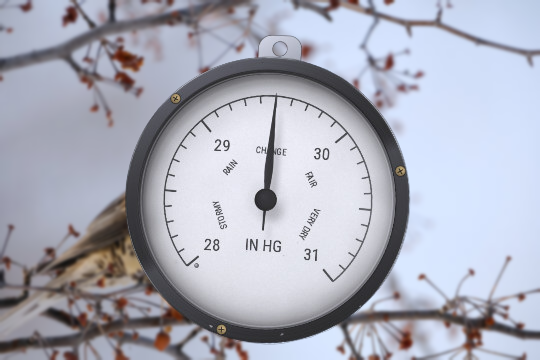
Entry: inHg 29.5
